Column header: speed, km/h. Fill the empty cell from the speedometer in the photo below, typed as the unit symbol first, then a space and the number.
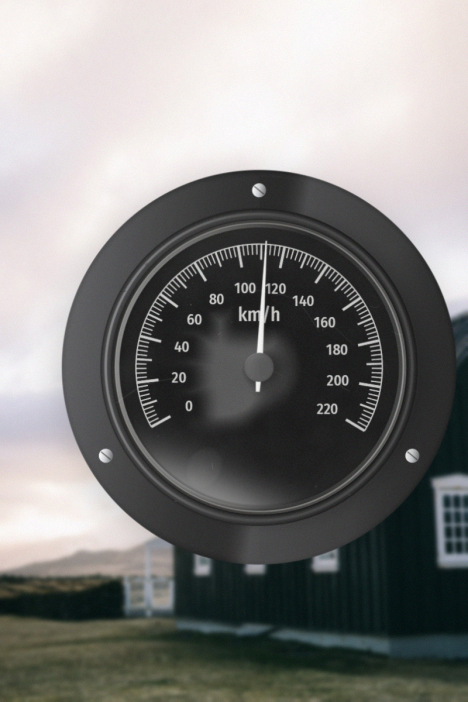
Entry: km/h 112
